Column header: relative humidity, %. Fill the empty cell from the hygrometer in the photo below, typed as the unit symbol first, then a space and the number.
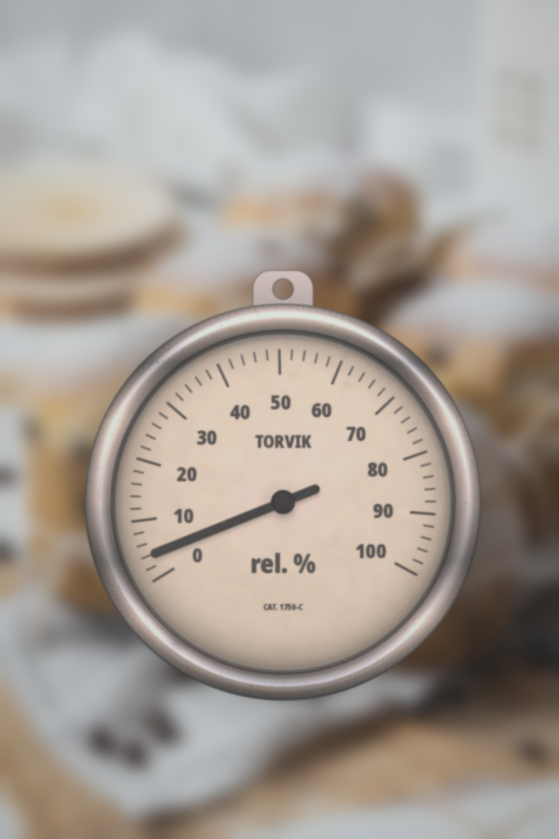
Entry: % 4
